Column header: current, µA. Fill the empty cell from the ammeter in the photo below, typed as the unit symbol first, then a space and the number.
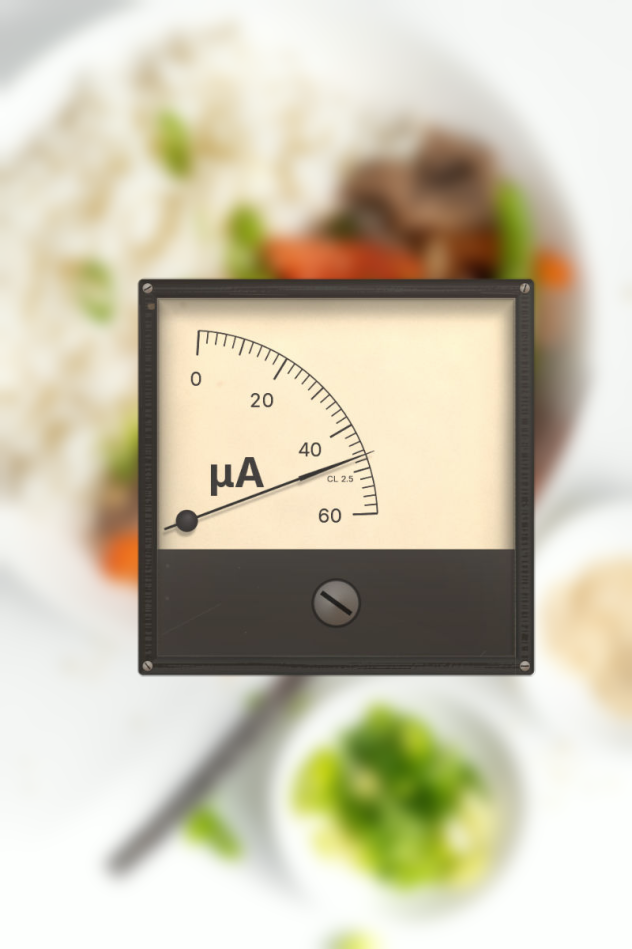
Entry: µA 47
